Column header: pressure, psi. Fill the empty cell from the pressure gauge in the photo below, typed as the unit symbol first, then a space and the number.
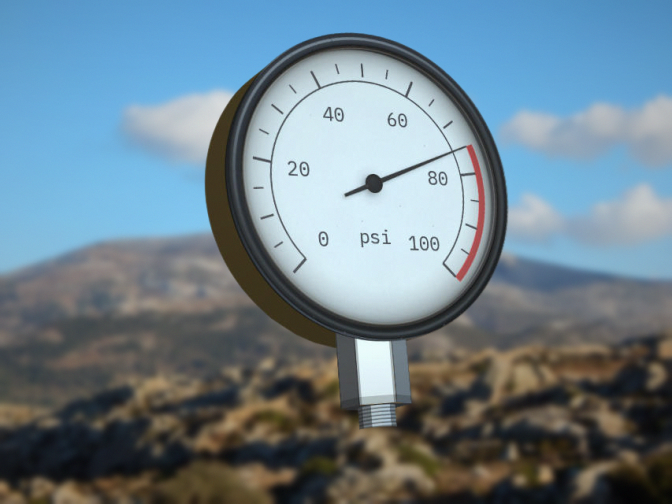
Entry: psi 75
